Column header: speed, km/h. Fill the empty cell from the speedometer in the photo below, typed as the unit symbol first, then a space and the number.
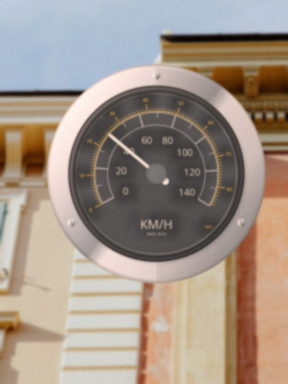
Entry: km/h 40
